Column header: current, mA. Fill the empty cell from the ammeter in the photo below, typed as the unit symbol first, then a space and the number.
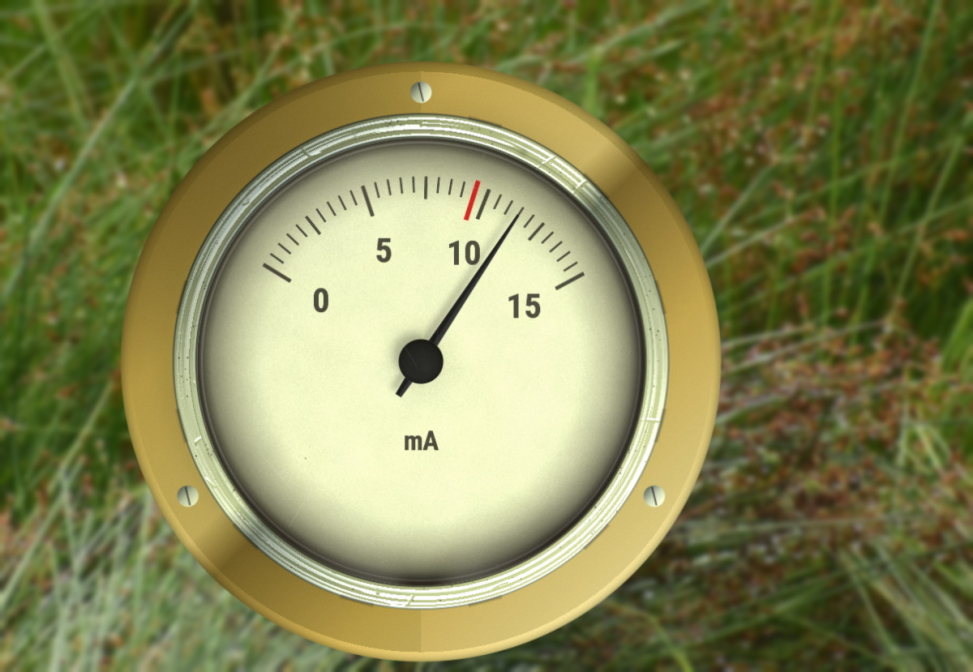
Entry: mA 11.5
